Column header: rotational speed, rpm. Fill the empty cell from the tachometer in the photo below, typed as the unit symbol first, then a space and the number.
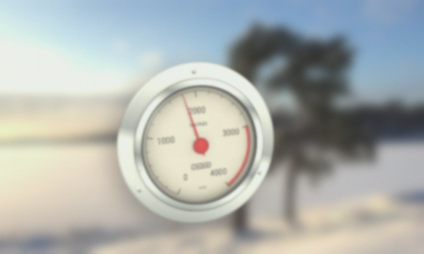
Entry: rpm 1800
